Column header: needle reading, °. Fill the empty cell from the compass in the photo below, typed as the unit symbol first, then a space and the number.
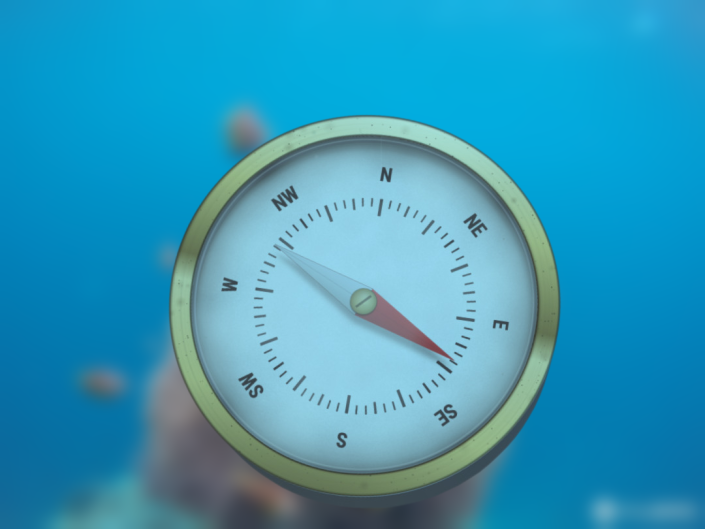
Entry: ° 115
